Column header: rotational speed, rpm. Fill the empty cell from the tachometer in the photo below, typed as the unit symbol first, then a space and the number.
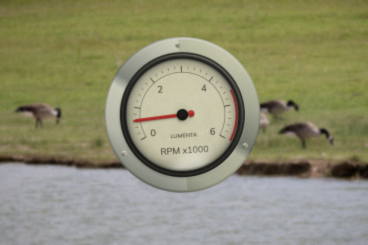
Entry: rpm 600
